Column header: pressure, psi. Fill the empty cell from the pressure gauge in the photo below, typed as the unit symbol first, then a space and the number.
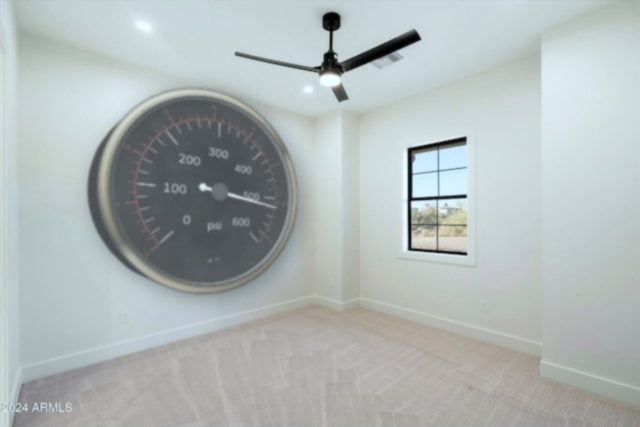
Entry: psi 520
